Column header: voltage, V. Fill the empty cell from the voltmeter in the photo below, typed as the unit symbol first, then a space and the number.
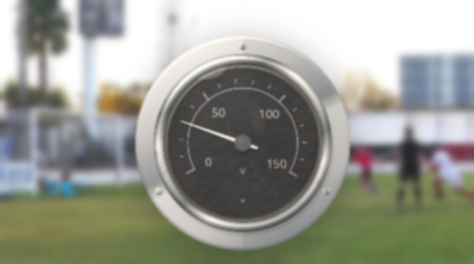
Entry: V 30
